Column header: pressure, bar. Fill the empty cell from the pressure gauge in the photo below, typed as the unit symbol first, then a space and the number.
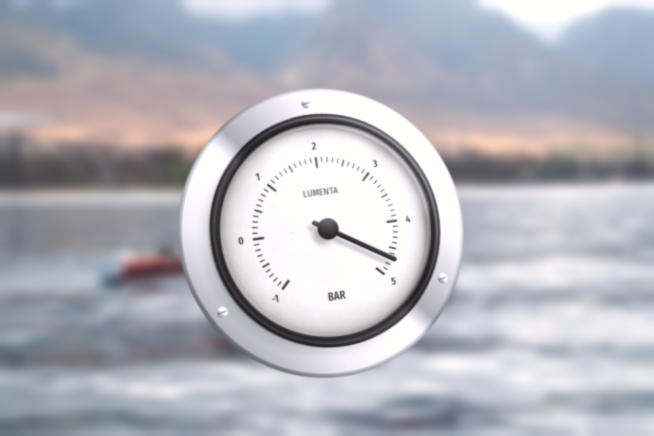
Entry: bar 4.7
